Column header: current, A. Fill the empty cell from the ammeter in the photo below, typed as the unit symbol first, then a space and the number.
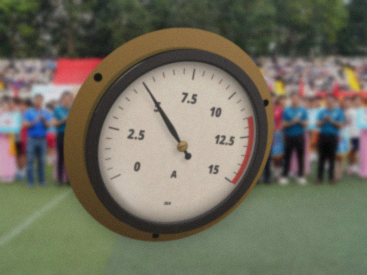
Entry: A 5
